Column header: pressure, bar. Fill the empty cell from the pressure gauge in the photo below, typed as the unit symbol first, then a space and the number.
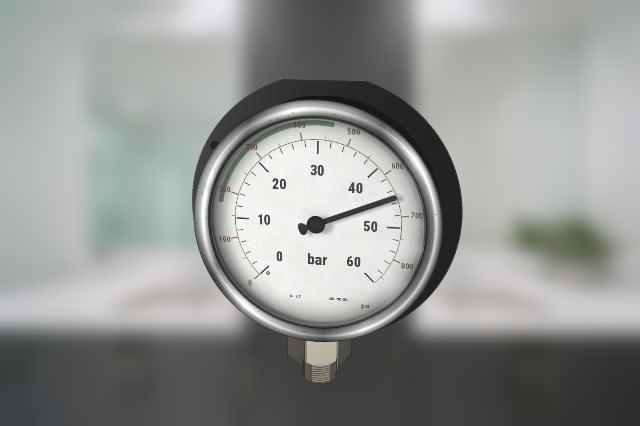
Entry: bar 45
